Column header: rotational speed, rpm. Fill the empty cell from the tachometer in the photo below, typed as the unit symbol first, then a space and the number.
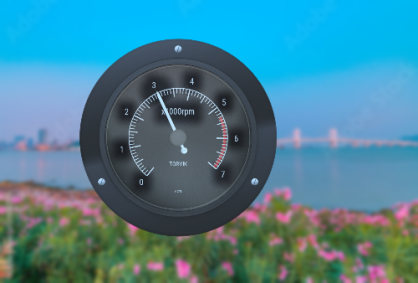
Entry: rpm 3000
